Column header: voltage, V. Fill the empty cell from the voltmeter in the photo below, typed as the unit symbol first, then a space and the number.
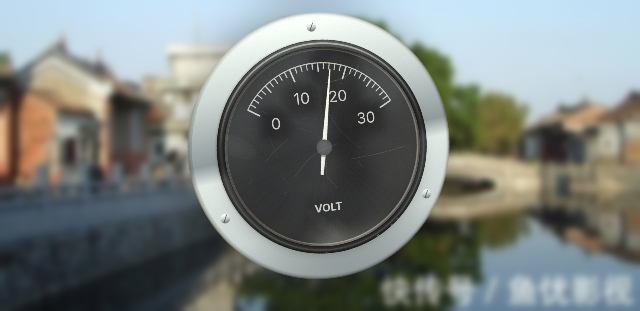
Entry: V 17
